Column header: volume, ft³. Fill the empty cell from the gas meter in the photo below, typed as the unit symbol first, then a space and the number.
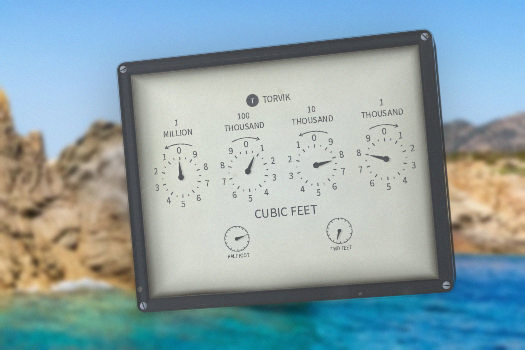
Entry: ft³ 7800
